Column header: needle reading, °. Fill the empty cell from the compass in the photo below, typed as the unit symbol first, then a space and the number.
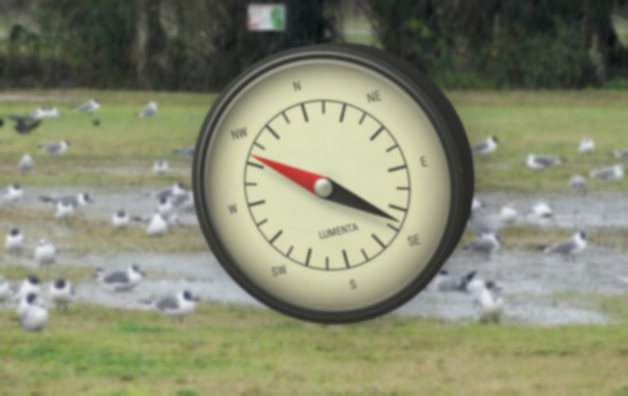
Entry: ° 307.5
